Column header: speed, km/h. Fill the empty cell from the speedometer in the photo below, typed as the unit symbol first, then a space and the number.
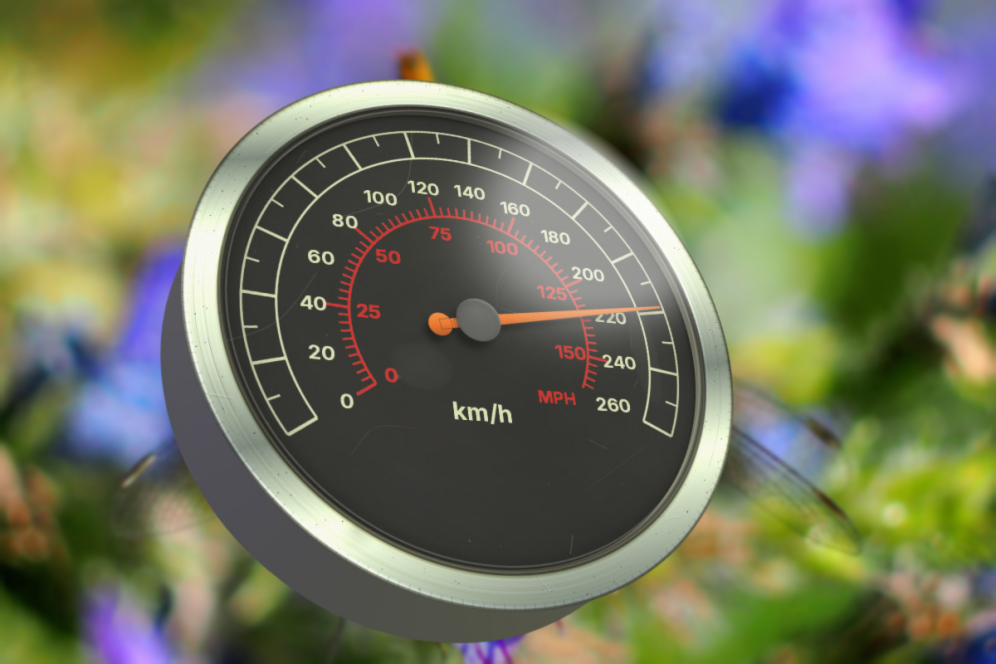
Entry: km/h 220
